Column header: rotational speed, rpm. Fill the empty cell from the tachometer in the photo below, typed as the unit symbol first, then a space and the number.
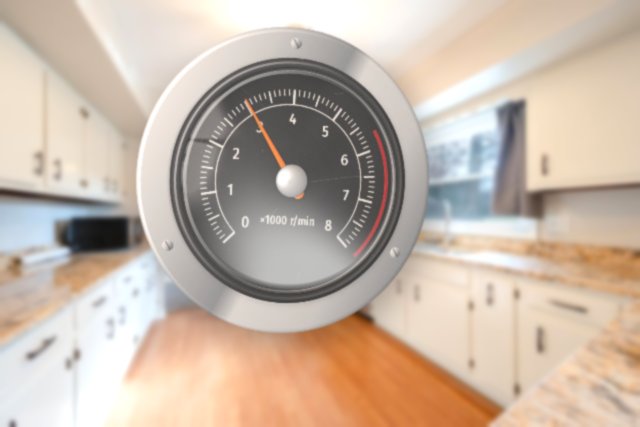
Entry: rpm 3000
